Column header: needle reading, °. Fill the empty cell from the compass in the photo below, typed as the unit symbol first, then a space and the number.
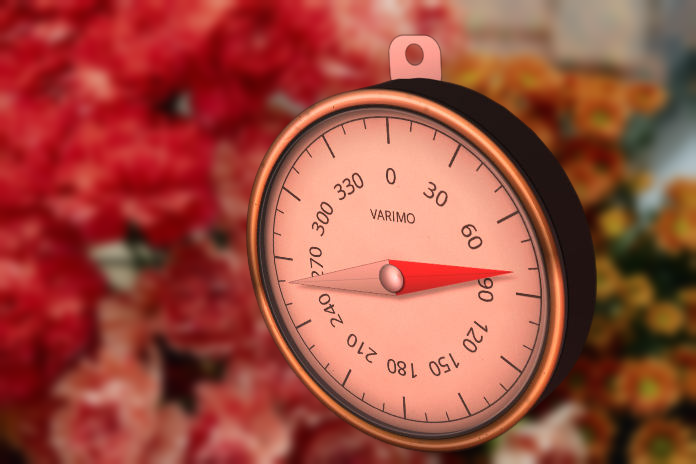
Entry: ° 80
